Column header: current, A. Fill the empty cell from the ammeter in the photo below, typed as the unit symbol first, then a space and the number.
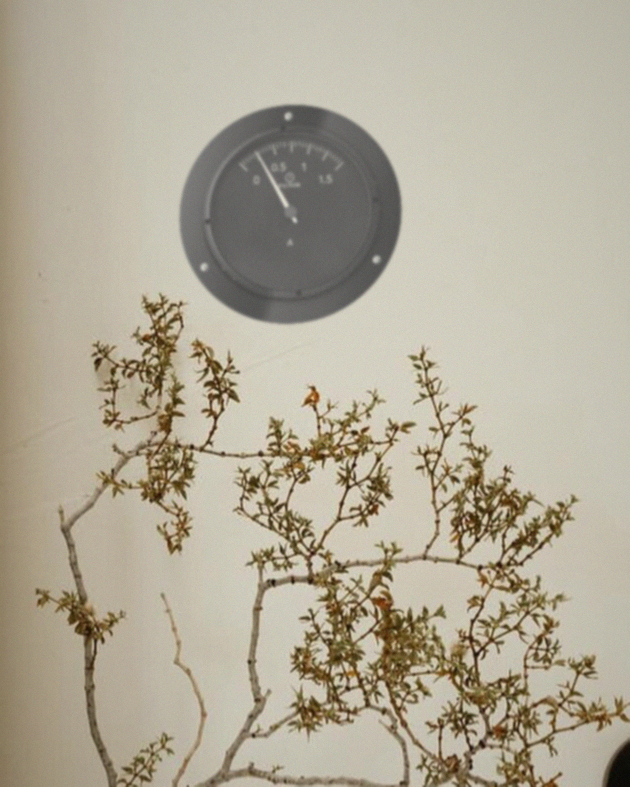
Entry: A 0.25
